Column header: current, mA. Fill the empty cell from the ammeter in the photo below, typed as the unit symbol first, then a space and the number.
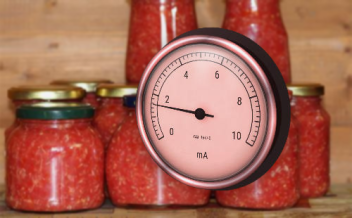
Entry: mA 1.6
